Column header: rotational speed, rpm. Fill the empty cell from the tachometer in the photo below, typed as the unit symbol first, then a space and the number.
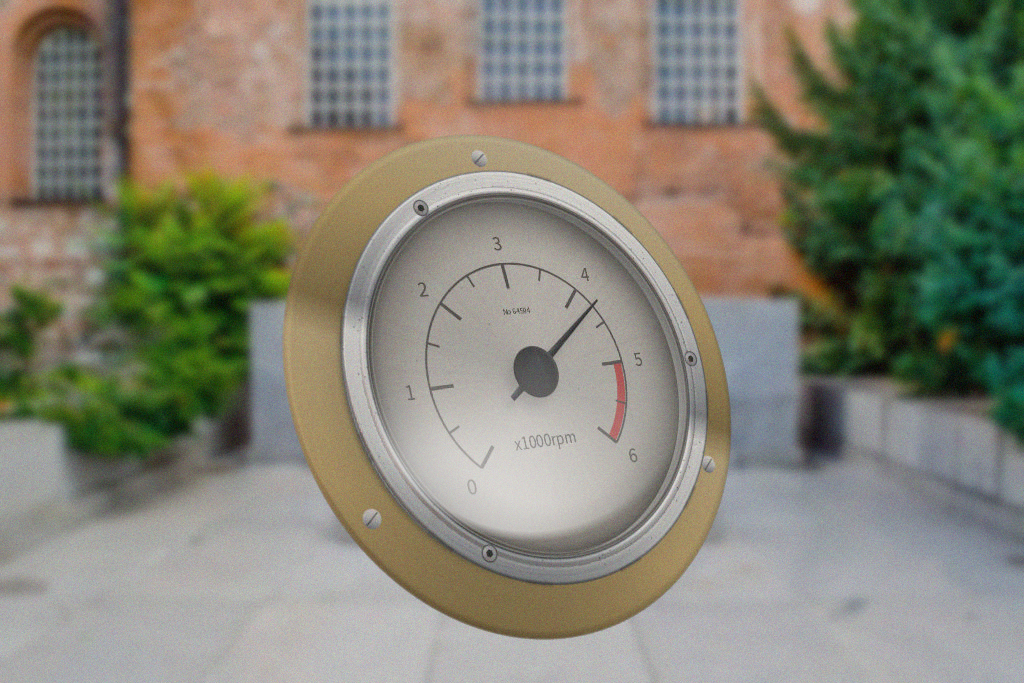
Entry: rpm 4250
